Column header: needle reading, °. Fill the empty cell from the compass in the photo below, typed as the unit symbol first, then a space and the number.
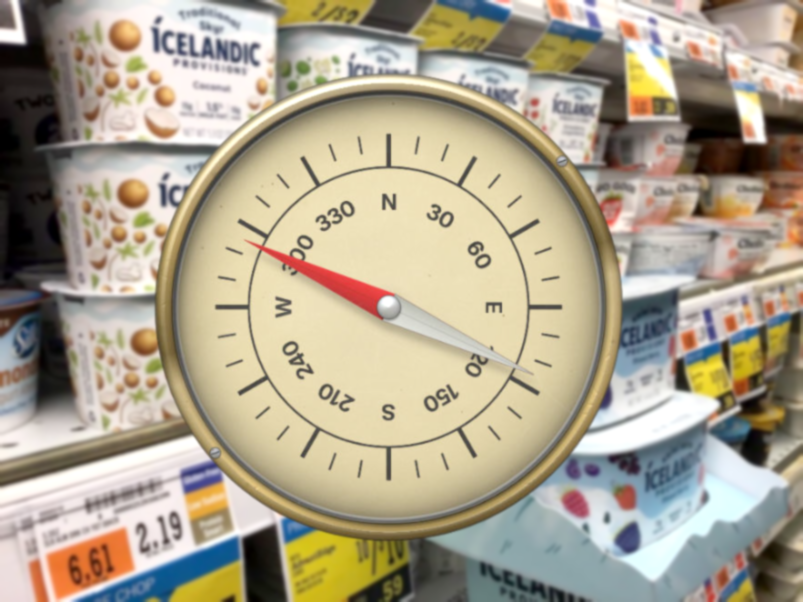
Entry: ° 295
